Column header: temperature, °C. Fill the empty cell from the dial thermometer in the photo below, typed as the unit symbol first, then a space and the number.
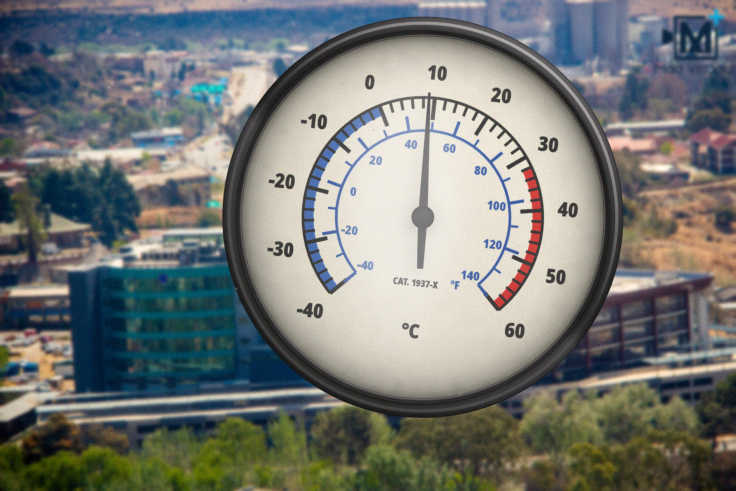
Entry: °C 9
